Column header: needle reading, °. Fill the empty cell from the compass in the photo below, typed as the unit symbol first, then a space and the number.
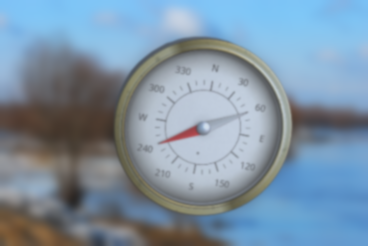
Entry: ° 240
